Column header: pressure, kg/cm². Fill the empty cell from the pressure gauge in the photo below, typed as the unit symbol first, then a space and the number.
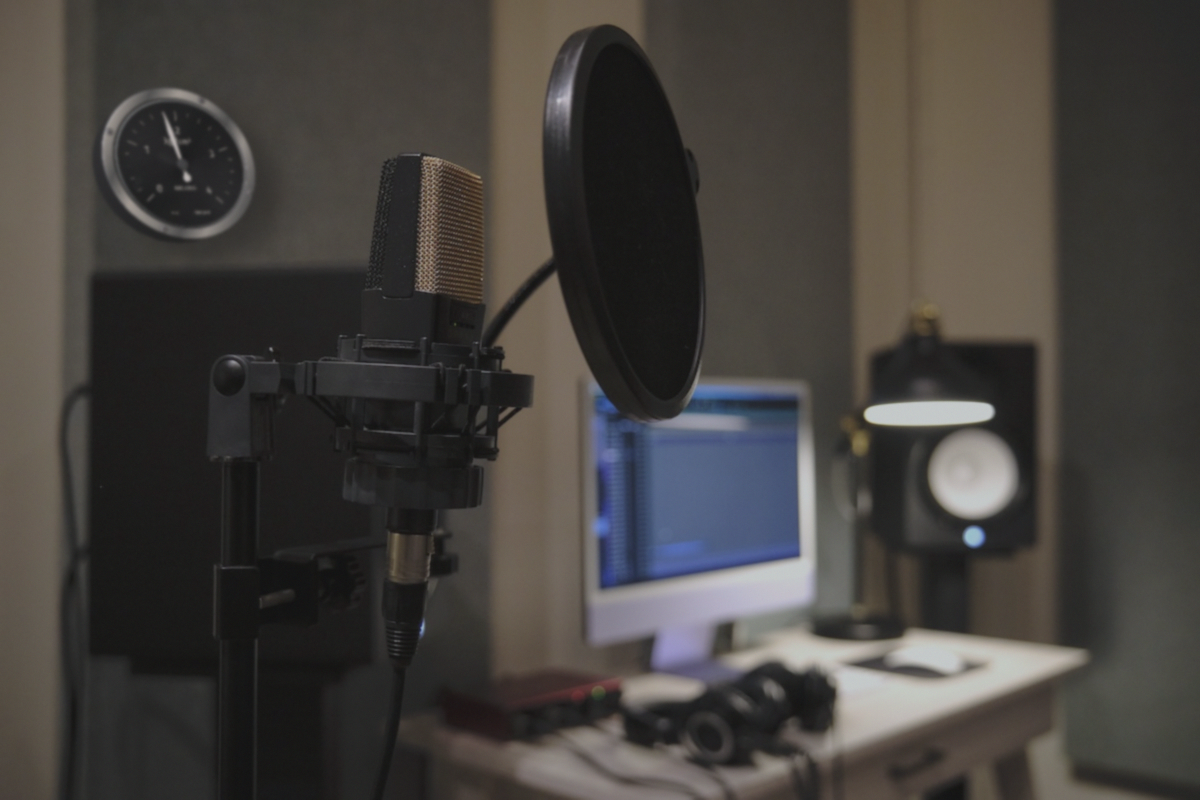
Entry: kg/cm² 1.8
